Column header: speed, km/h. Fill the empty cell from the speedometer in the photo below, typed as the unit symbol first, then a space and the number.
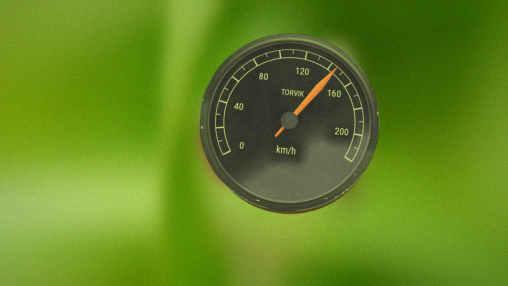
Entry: km/h 145
